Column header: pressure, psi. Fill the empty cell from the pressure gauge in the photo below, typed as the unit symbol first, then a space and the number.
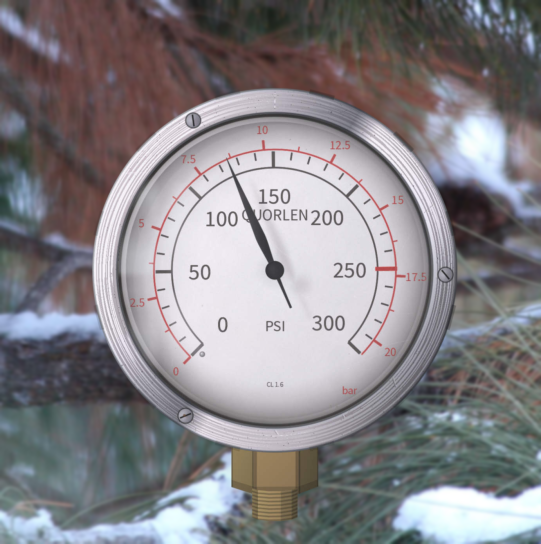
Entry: psi 125
